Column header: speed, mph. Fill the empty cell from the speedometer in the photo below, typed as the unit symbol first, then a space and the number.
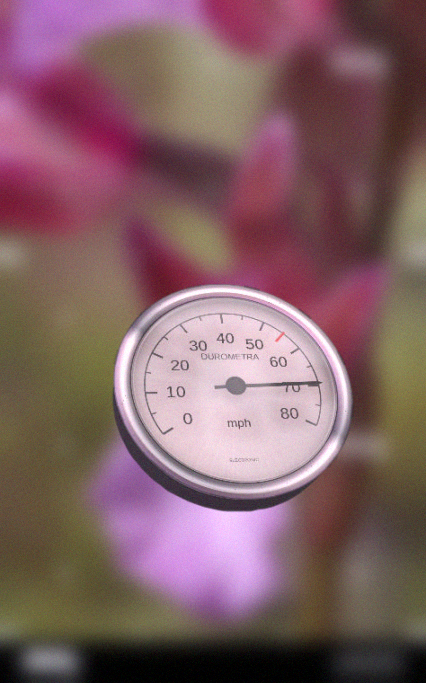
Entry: mph 70
